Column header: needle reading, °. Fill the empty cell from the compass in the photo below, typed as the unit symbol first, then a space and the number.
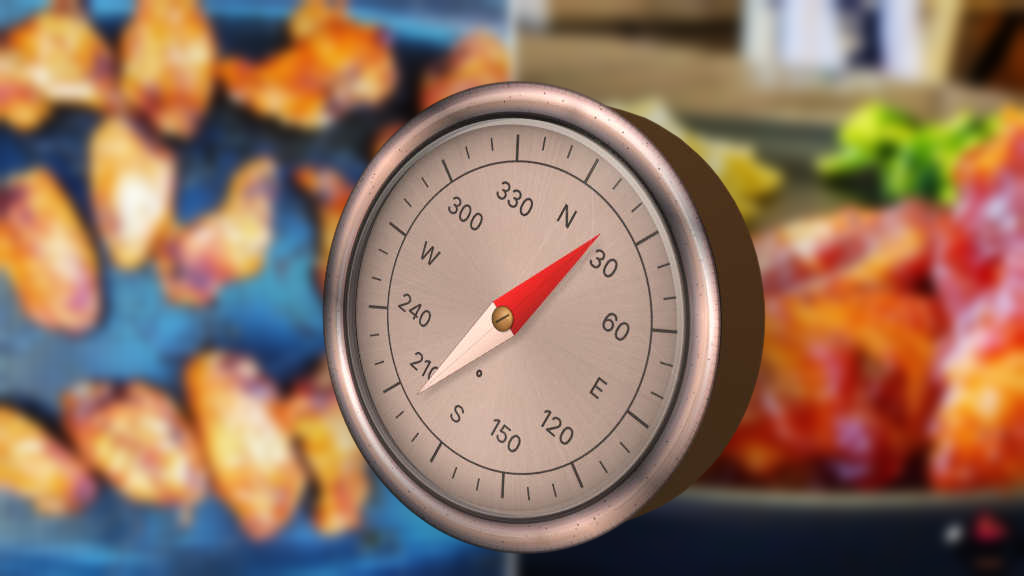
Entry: ° 20
